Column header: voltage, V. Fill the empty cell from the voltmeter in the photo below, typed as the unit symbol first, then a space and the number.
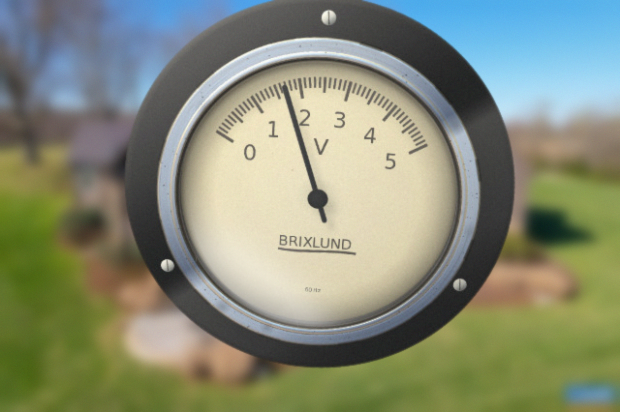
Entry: V 1.7
